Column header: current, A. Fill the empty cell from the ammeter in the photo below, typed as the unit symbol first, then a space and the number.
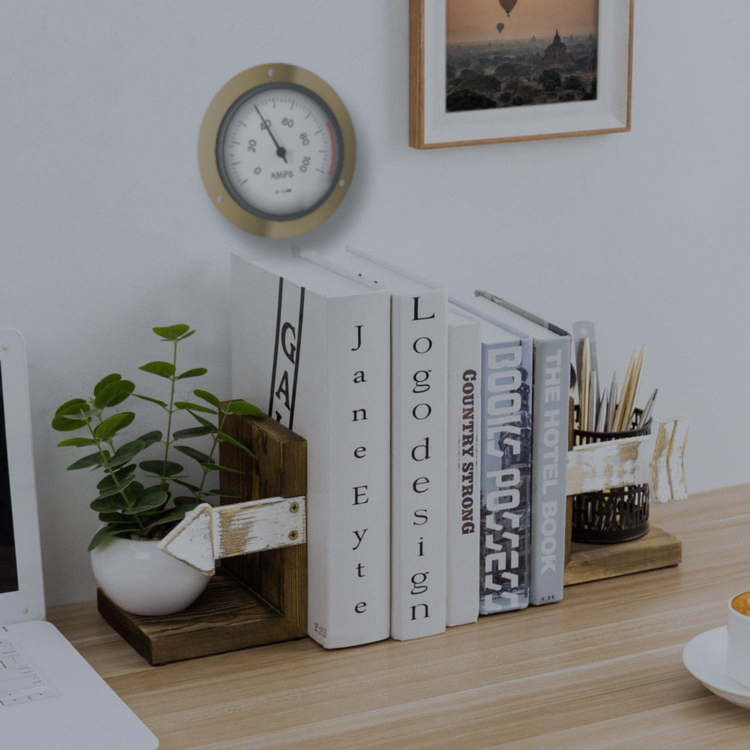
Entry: A 40
